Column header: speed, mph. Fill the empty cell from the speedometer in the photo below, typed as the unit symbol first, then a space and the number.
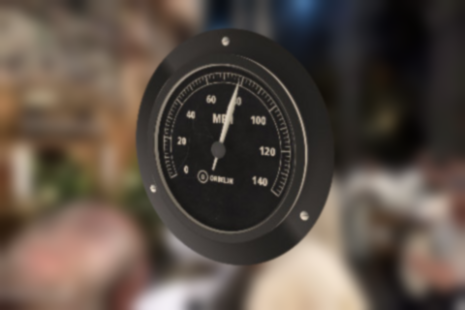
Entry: mph 80
